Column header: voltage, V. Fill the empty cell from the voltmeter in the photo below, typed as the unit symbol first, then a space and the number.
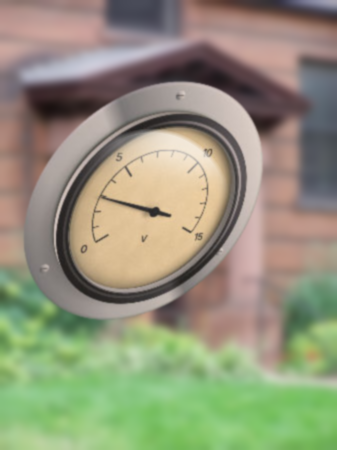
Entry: V 3
